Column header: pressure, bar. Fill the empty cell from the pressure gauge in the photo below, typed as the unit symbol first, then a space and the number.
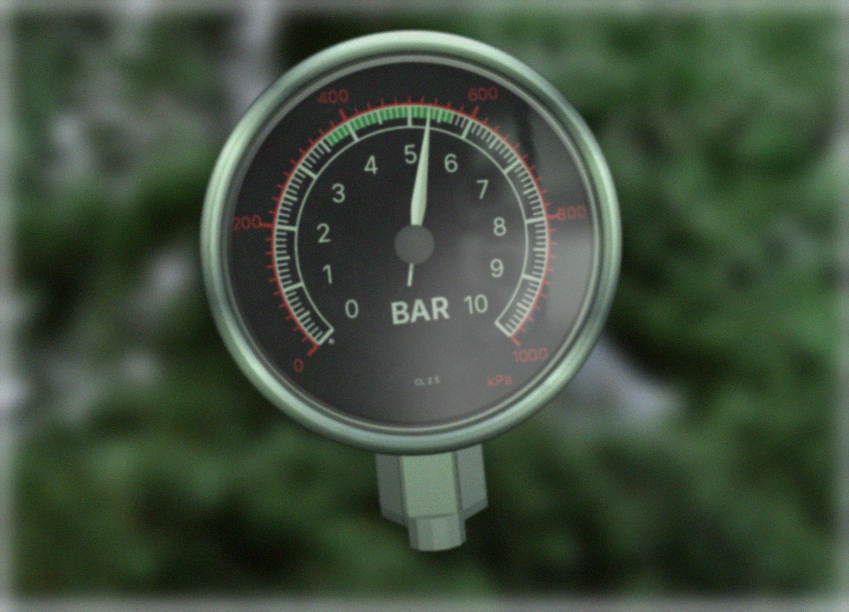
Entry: bar 5.3
